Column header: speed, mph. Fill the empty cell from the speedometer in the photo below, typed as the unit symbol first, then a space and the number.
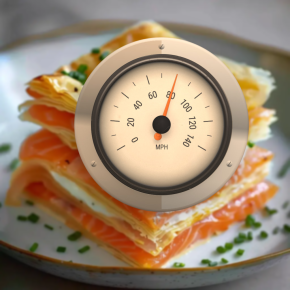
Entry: mph 80
